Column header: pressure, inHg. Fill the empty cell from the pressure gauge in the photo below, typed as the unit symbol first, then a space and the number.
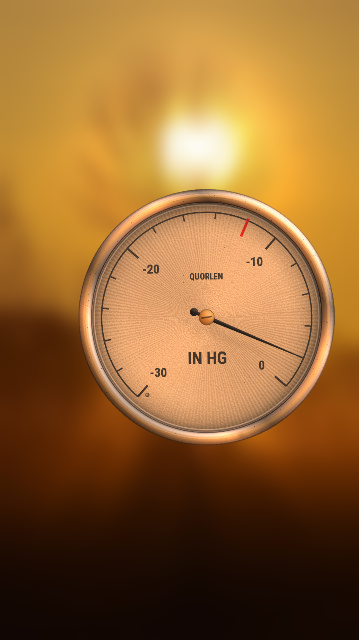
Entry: inHg -2
